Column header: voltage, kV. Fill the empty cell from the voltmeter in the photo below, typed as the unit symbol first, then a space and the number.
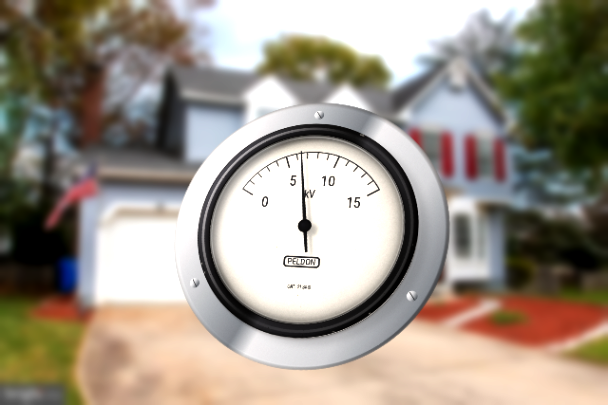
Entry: kV 6.5
